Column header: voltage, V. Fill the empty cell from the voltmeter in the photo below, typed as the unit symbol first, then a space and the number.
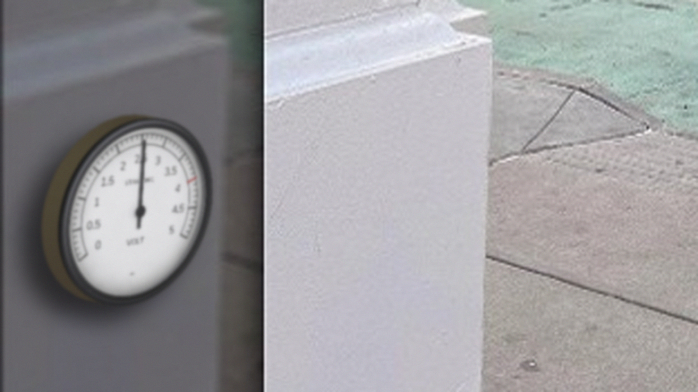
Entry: V 2.5
